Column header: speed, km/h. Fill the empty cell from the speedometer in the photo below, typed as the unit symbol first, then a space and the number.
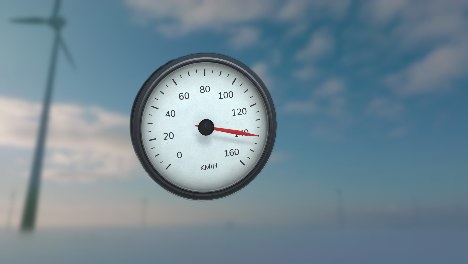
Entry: km/h 140
